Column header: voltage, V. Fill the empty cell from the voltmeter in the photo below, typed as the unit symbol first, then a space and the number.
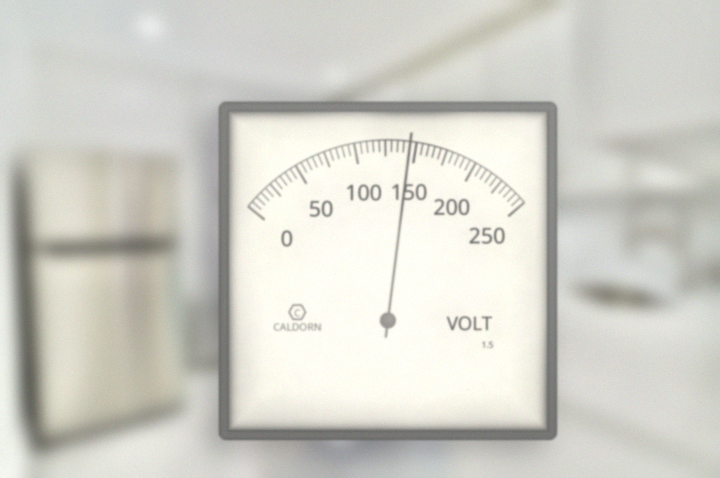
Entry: V 145
